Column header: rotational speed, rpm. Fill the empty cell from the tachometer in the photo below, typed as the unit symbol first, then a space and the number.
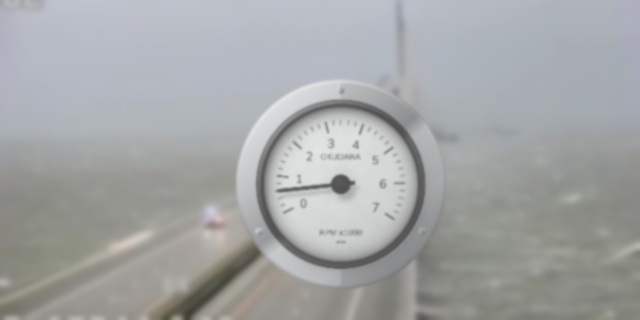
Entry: rpm 600
